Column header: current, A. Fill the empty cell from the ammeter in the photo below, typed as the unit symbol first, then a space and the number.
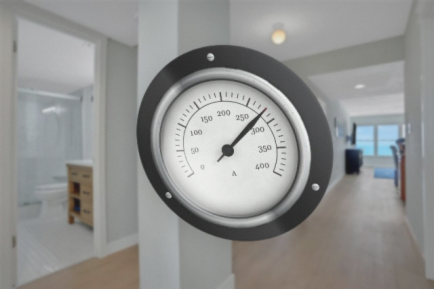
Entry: A 280
